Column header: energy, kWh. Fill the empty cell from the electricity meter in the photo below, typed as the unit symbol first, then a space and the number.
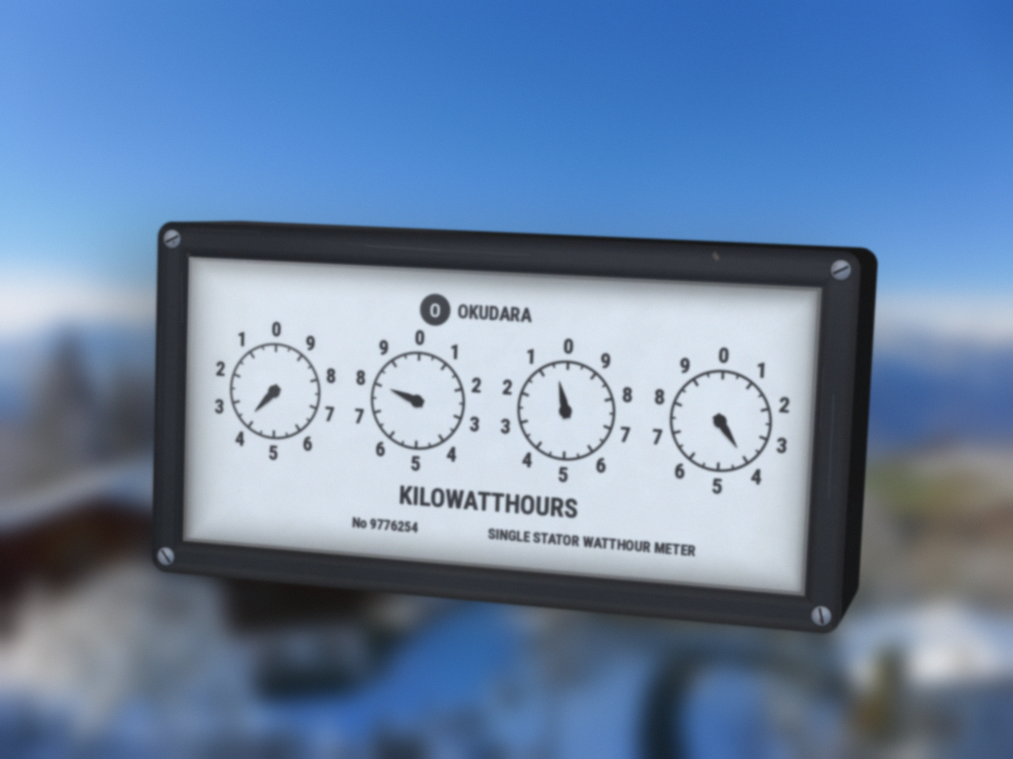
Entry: kWh 3804
